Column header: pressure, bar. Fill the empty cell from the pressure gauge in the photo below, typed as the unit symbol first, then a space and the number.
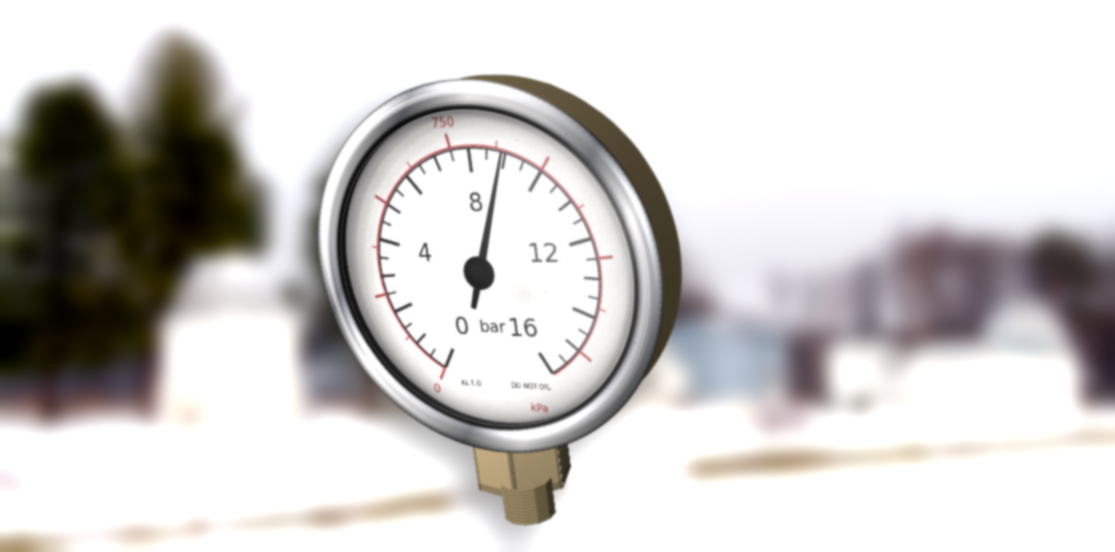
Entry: bar 9
